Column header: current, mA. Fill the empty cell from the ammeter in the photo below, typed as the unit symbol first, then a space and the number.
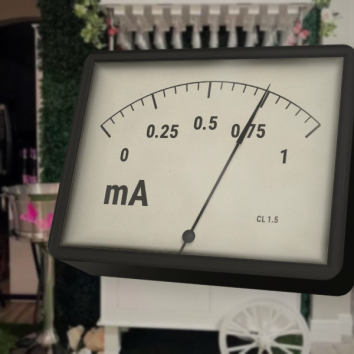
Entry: mA 0.75
